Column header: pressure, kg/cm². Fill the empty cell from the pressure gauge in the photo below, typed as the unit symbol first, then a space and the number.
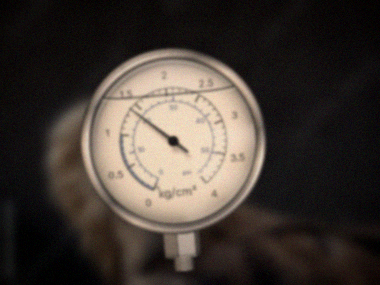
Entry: kg/cm² 1.4
